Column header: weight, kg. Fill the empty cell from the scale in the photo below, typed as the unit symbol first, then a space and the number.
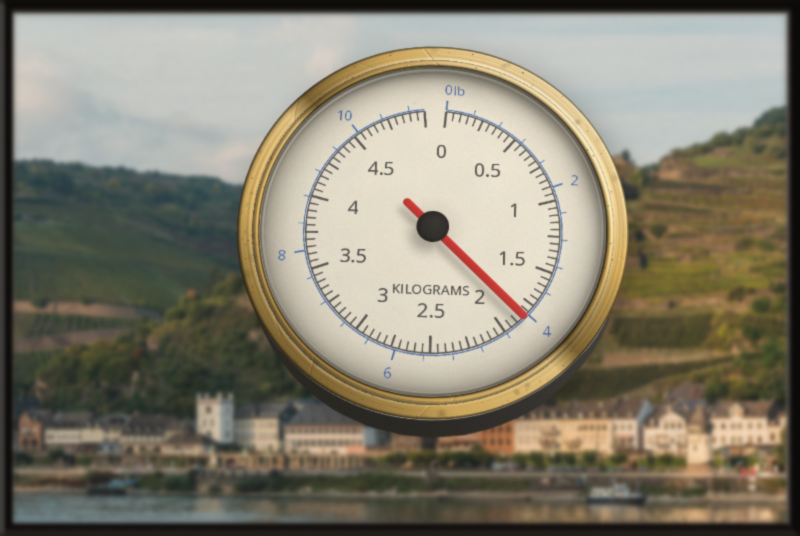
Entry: kg 1.85
